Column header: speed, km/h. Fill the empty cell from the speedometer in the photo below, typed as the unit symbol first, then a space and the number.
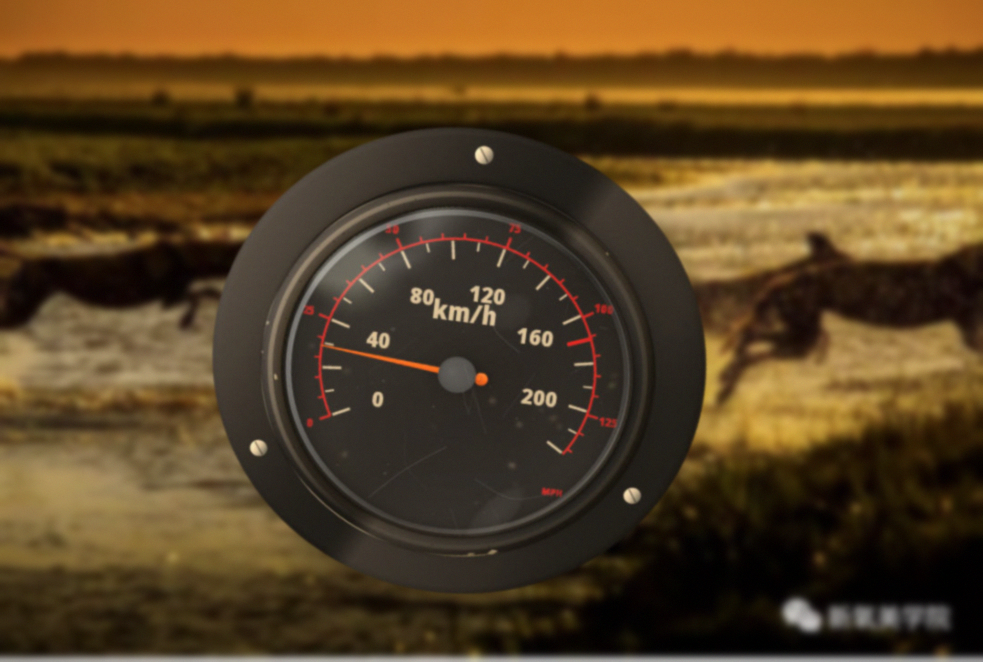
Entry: km/h 30
